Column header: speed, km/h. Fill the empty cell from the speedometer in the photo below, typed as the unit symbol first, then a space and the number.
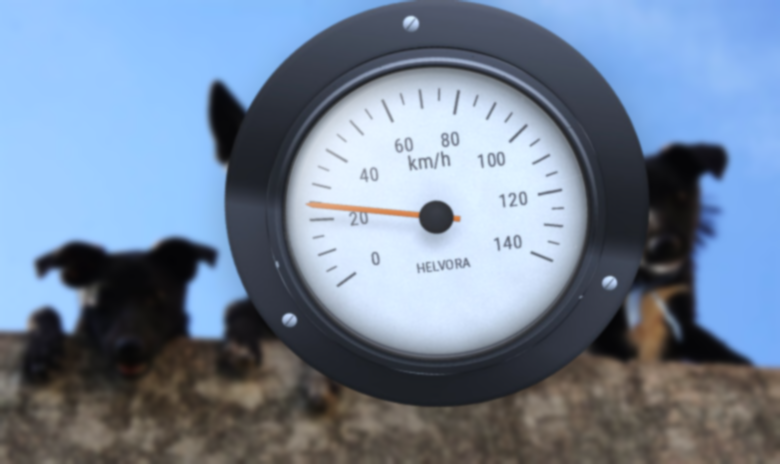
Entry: km/h 25
